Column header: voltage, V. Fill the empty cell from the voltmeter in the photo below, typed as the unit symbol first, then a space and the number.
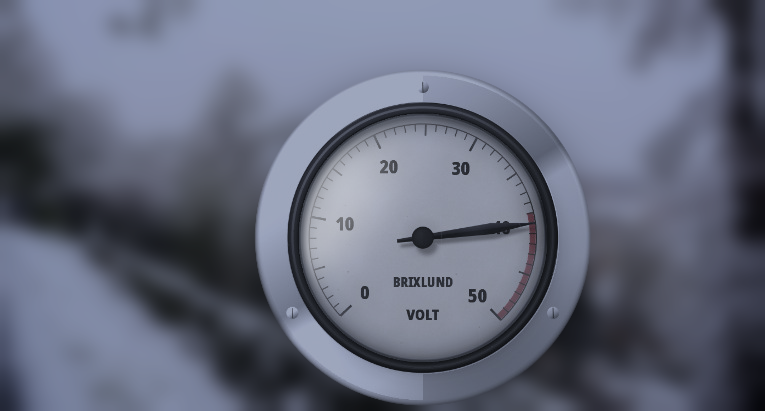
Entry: V 40
